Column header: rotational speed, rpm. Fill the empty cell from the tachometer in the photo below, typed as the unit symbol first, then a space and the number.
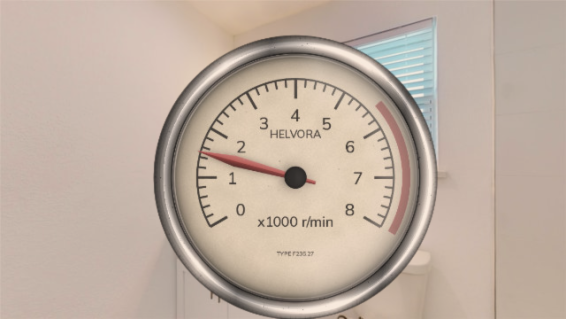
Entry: rpm 1500
